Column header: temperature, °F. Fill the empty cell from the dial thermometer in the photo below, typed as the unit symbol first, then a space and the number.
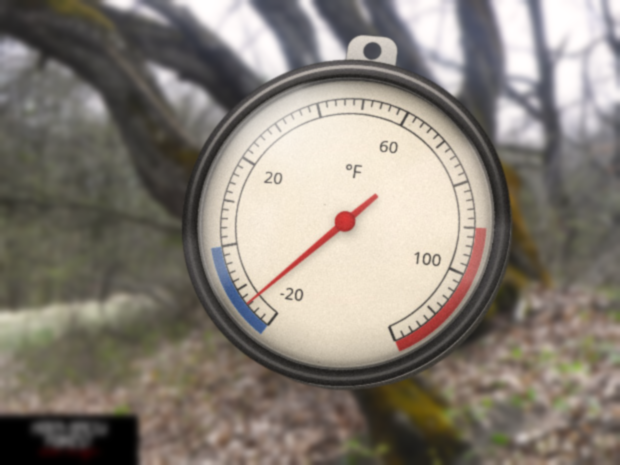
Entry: °F -14
